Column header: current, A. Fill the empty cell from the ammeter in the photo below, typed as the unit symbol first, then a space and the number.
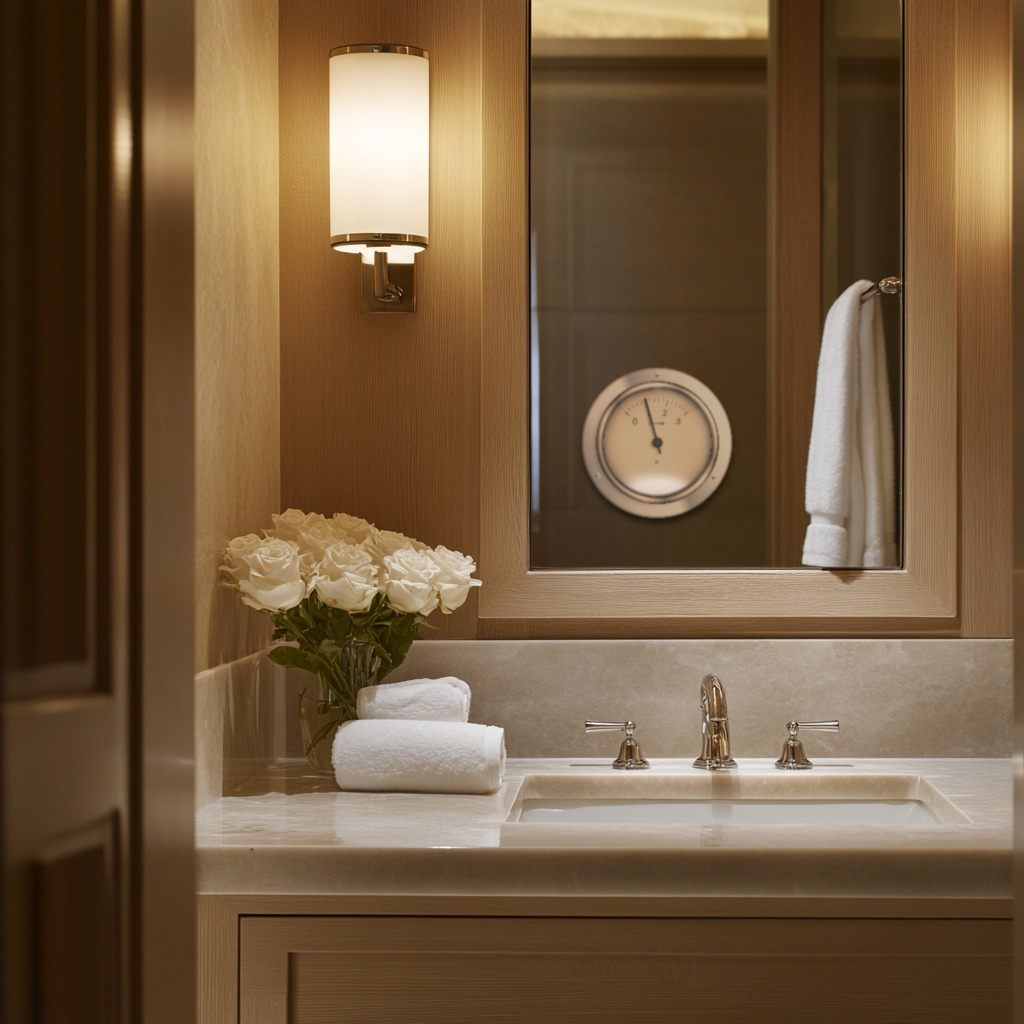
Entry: A 1
